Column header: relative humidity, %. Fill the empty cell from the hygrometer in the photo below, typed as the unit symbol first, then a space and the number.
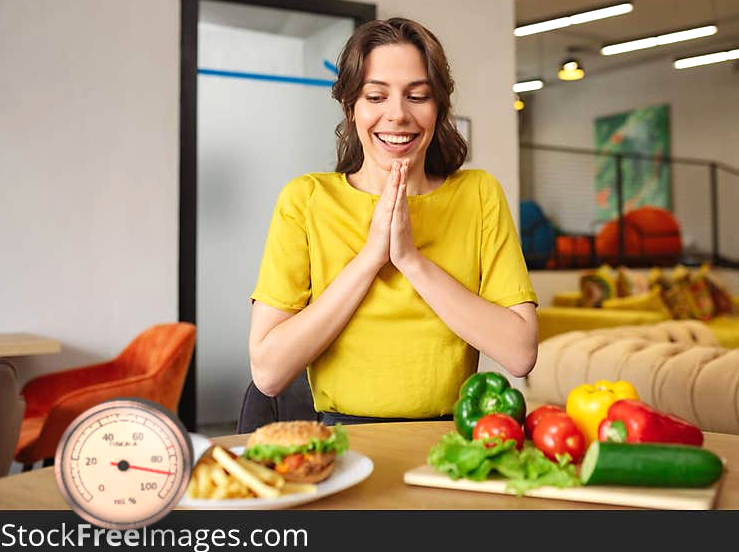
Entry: % 88
